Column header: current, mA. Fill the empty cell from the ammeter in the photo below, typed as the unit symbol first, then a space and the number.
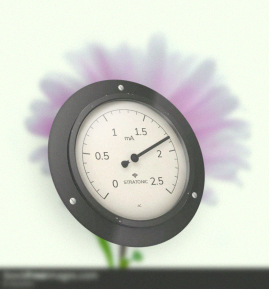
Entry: mA 1.85
